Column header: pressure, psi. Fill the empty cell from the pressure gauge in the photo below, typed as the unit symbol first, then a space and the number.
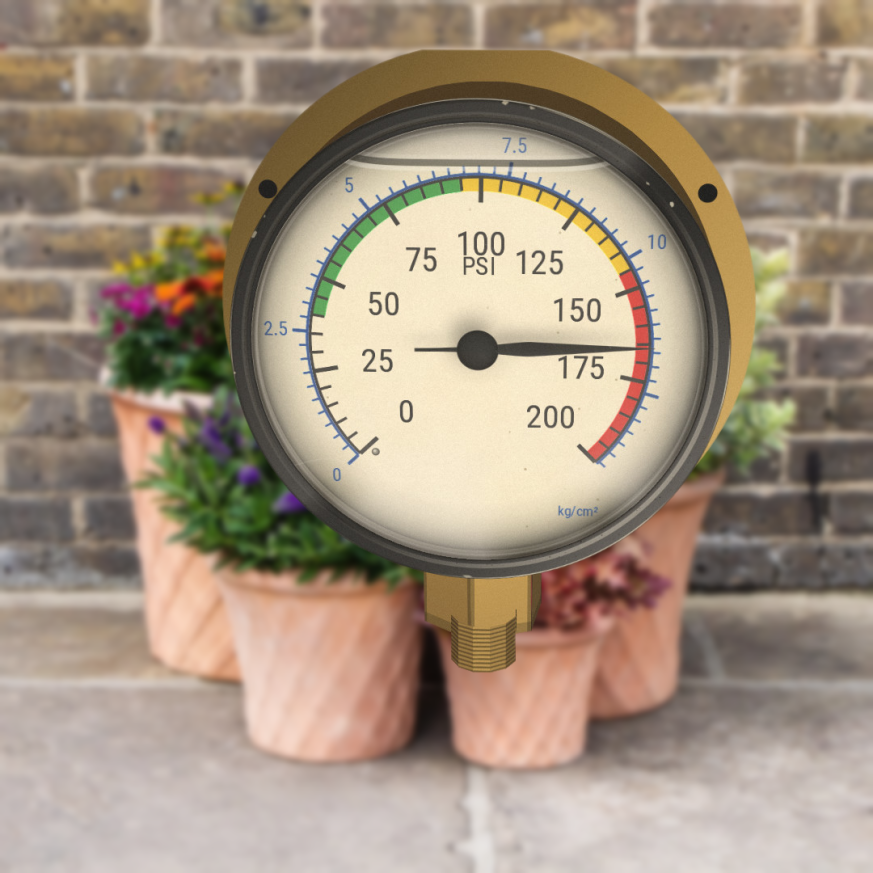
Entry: psi 165
